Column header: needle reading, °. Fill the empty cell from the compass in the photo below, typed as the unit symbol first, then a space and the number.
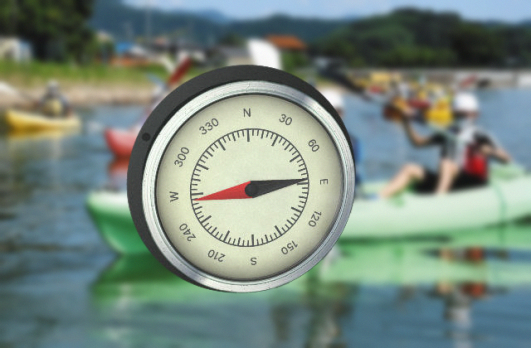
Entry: ° 265
